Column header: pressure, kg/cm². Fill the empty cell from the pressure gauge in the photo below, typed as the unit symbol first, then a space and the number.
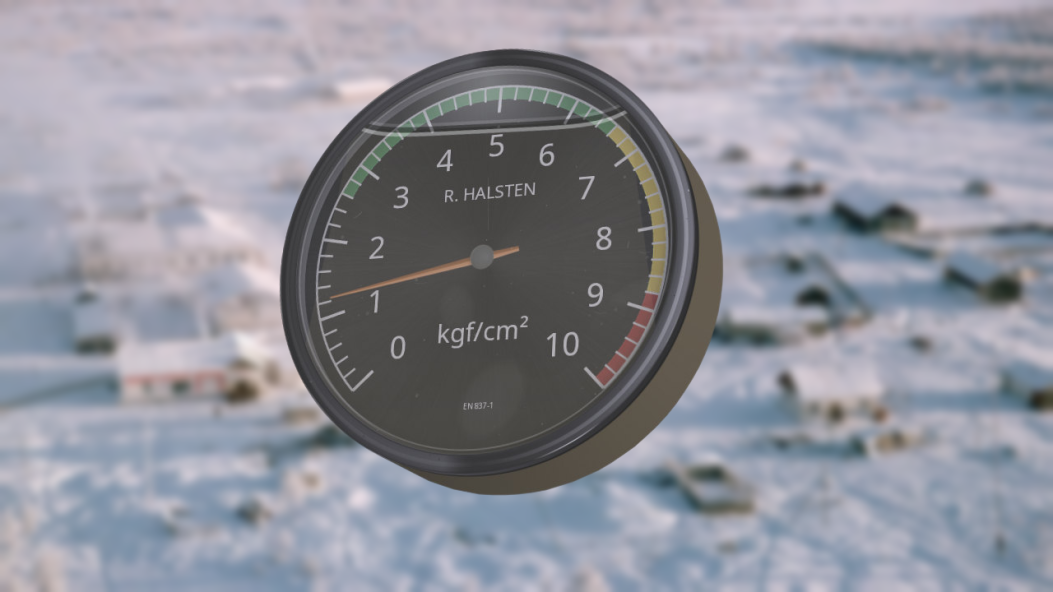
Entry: kg/cm² 1.2
